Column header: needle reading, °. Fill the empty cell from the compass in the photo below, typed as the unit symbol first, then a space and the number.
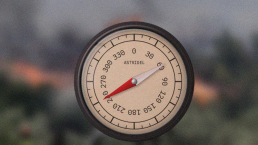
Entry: ° 240
